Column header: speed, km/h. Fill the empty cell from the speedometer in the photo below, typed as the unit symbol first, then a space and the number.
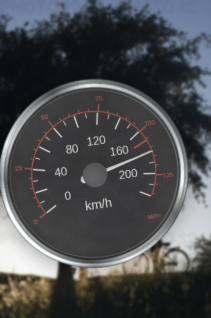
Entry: km/h 180
